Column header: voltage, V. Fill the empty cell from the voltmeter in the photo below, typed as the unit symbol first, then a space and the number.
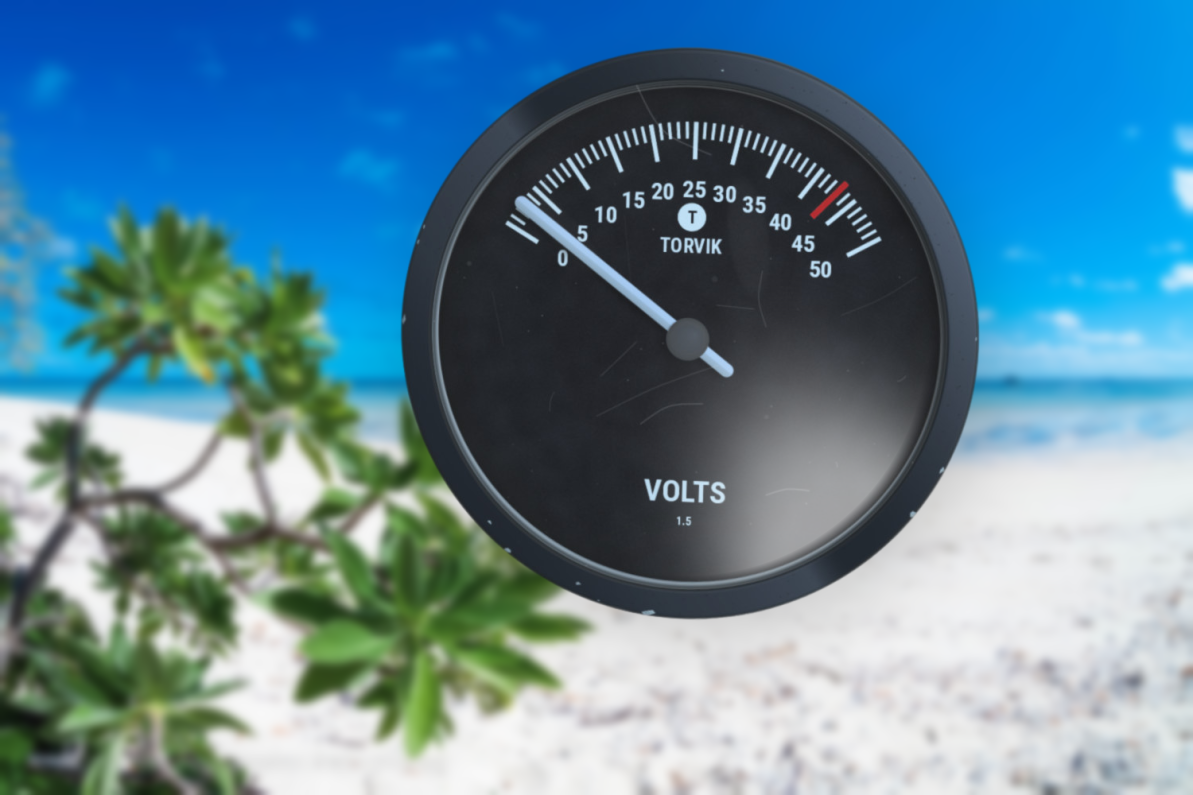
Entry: V 3
